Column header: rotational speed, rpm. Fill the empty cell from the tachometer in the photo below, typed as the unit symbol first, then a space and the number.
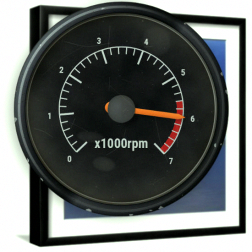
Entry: rpm 6000
